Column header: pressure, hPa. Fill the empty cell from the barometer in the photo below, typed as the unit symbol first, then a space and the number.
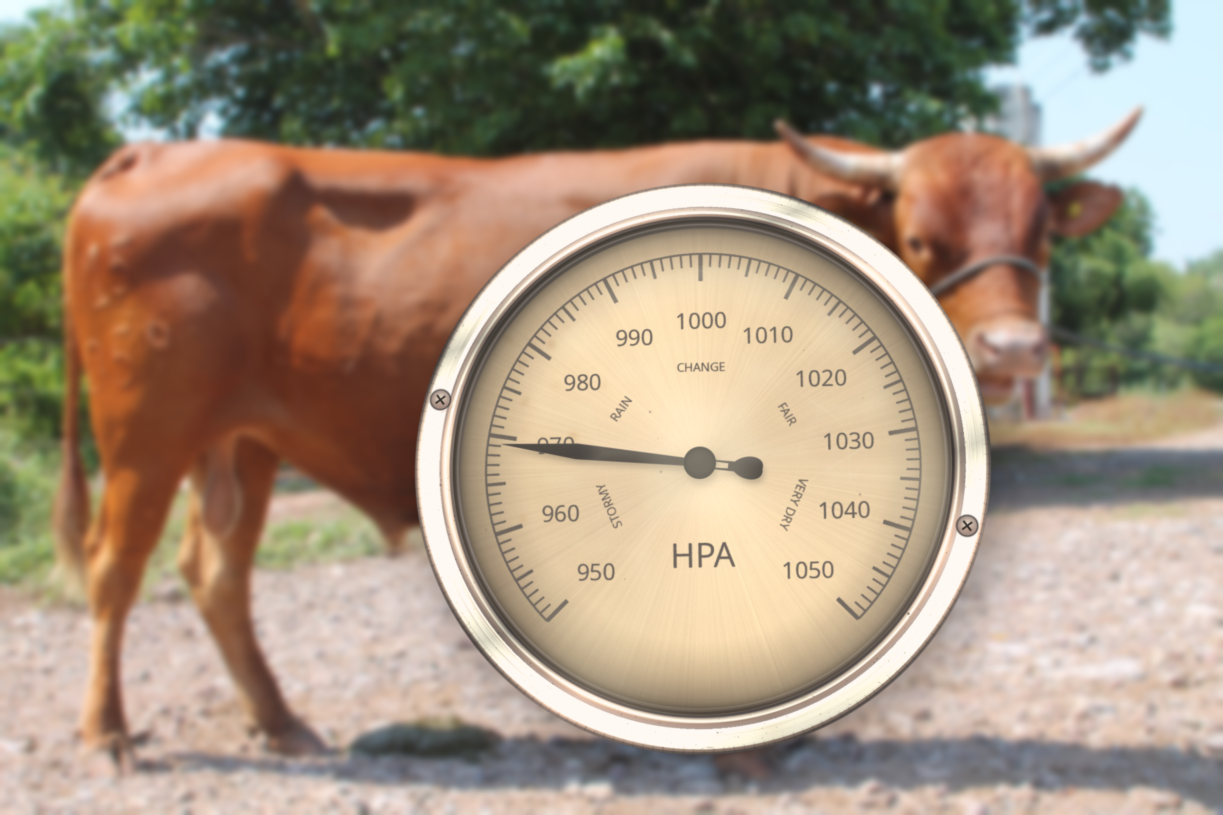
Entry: hPa 969
